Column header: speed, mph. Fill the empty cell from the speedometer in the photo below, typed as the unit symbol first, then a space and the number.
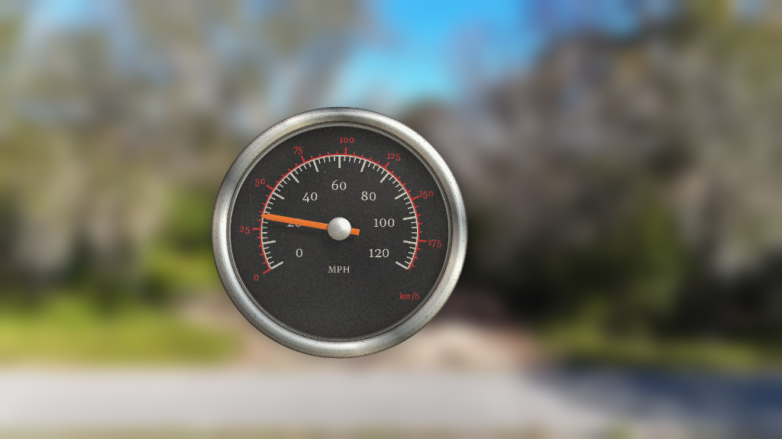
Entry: mph 20
